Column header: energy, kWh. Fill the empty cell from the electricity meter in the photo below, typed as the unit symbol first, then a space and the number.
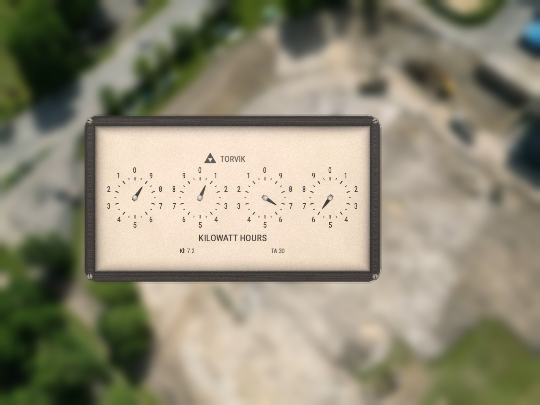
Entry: kWh 9066
